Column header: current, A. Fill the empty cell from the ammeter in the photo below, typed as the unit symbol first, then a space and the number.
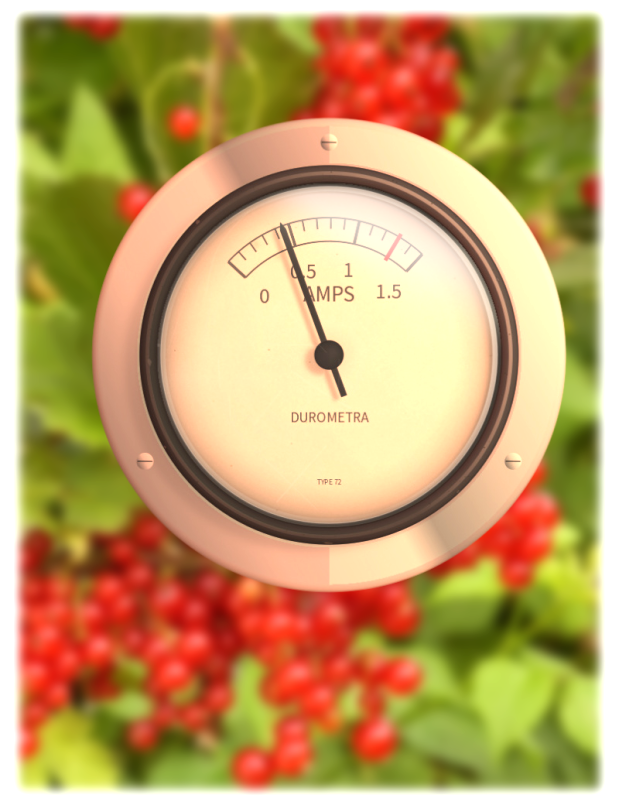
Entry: A 0.45
